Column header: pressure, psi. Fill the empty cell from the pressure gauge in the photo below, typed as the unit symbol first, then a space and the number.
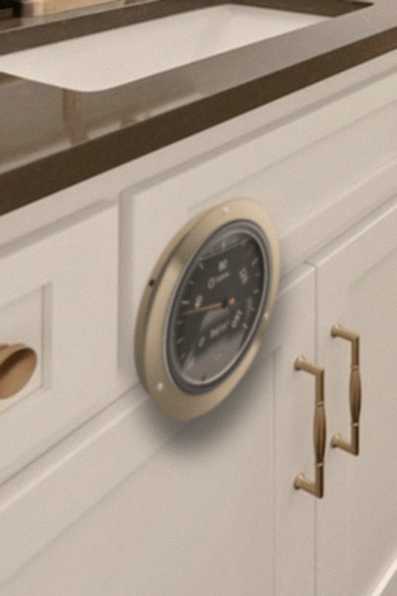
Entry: psi 35
